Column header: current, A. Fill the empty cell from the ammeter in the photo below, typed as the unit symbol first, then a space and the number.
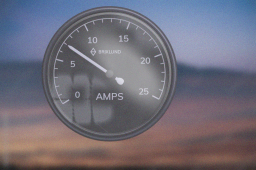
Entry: A 7
